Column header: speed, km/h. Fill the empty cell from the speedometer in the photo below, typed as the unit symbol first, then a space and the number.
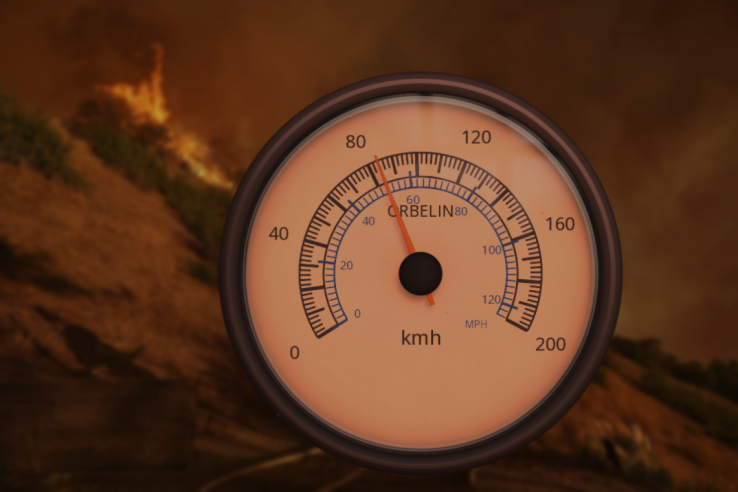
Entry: km/h 84
